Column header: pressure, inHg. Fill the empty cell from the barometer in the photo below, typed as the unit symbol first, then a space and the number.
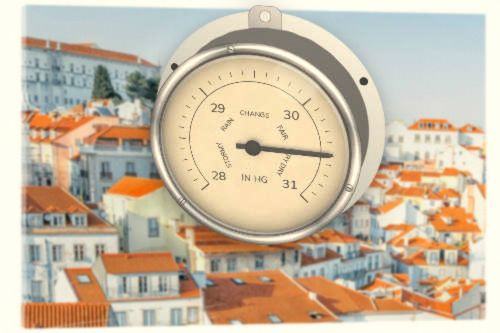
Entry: inHg 30.5
